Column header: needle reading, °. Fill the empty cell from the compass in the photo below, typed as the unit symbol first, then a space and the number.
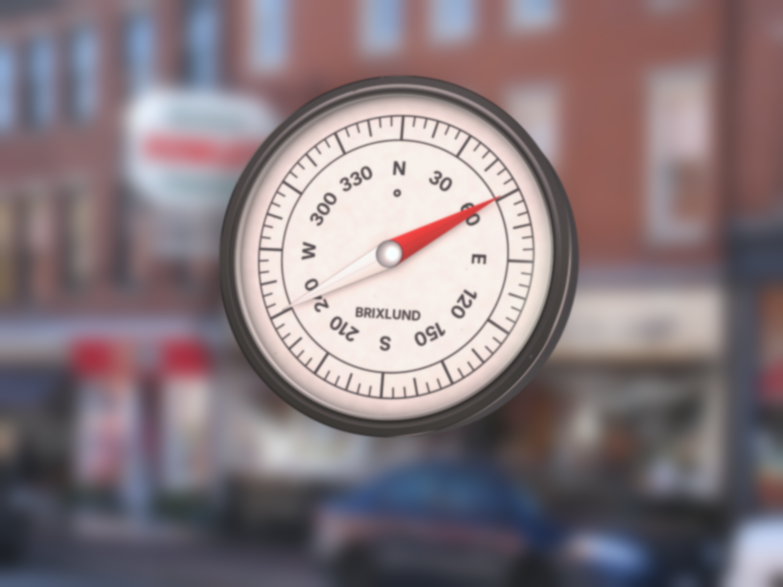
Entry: ° 60
